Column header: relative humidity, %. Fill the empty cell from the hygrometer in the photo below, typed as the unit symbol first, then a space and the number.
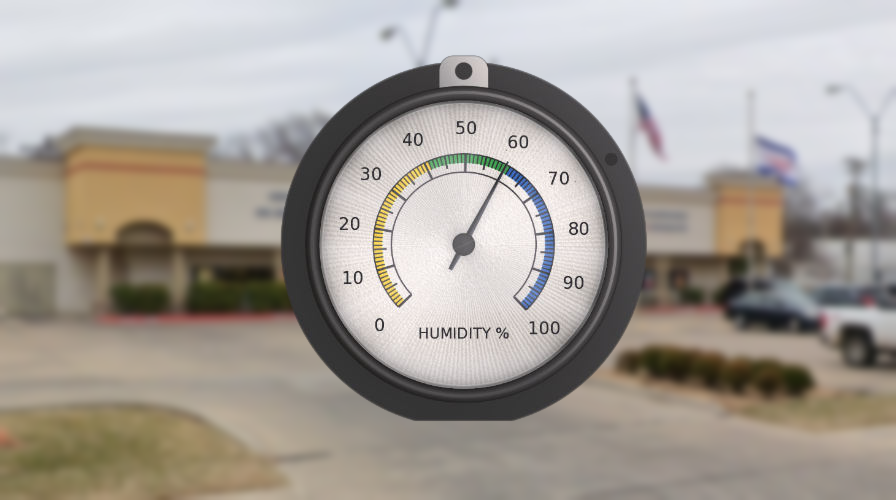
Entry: % 60
